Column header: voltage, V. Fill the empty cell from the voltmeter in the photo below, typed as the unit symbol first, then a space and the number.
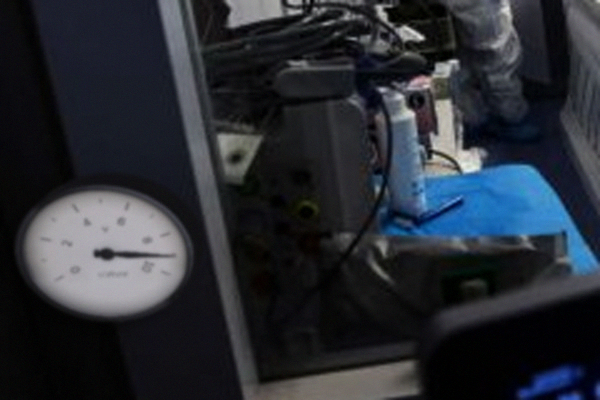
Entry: V 9
